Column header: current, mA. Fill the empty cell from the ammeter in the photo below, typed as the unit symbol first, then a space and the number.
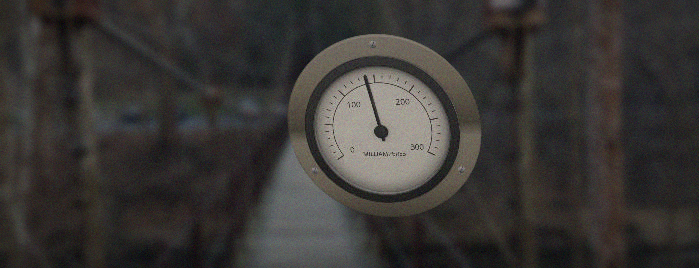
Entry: mA 140
